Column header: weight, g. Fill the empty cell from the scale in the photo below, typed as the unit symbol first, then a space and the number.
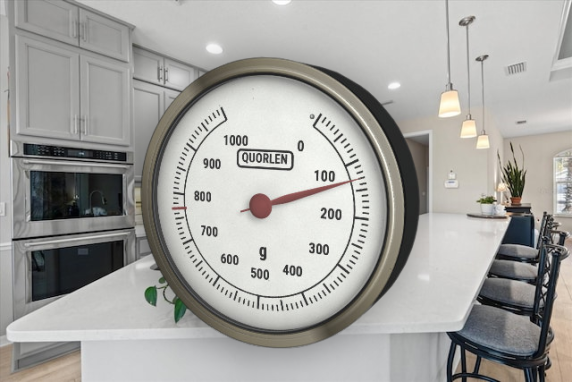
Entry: g 130
